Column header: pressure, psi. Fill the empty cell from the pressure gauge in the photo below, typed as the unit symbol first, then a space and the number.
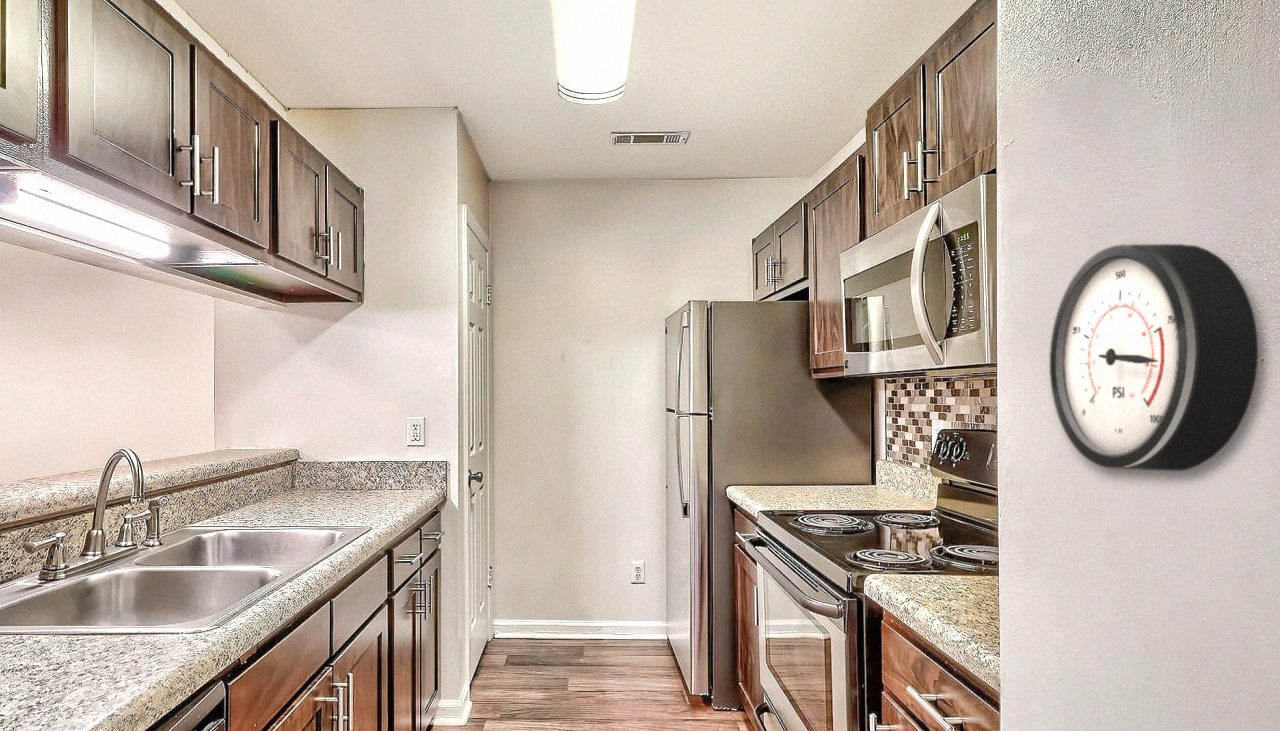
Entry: psi 850
